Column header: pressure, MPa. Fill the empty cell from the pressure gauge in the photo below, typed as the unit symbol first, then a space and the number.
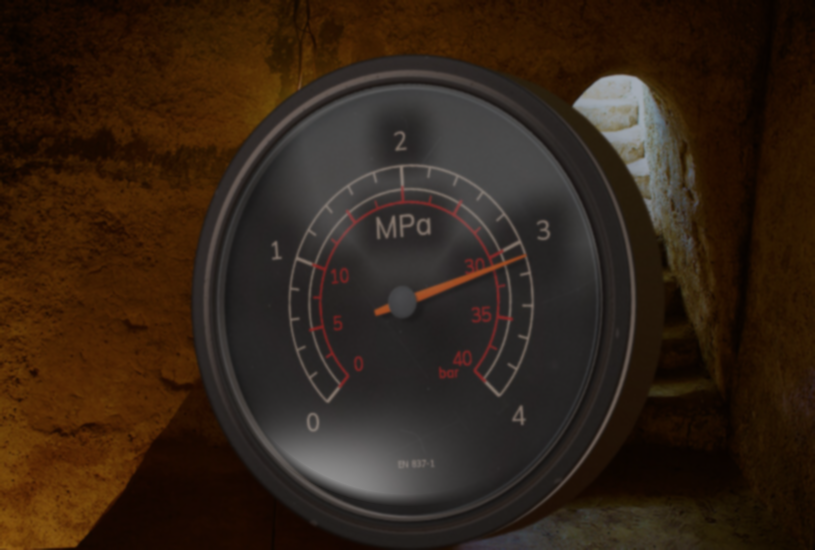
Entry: MPa 3.1
